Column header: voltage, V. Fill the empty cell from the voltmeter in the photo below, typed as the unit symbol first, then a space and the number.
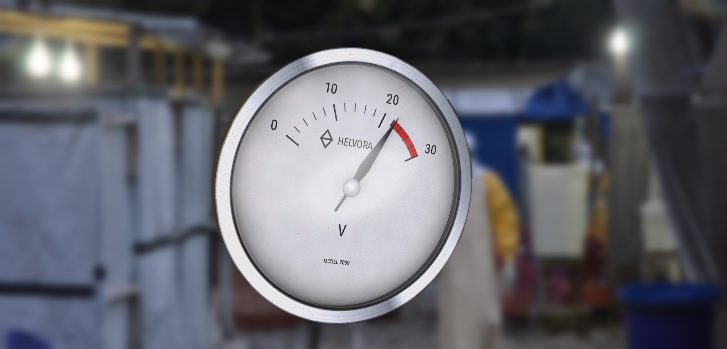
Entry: V 22
